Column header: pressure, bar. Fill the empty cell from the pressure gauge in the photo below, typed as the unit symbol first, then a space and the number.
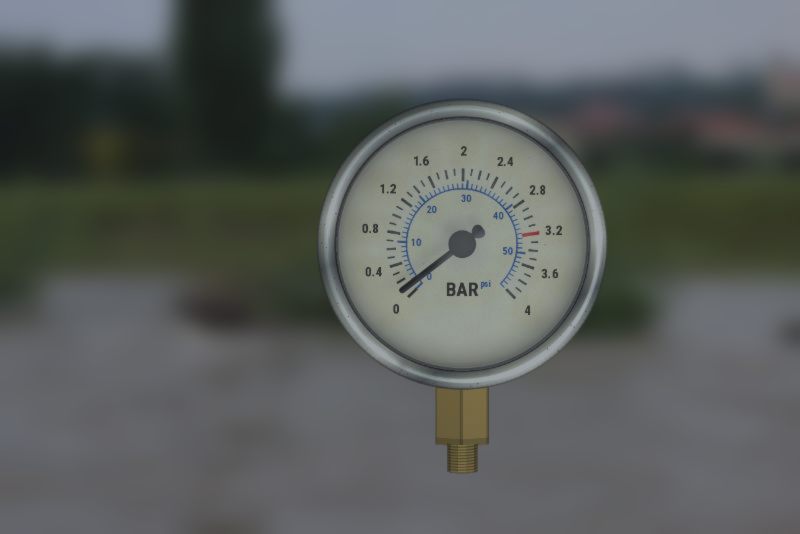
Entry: bar 0.1
